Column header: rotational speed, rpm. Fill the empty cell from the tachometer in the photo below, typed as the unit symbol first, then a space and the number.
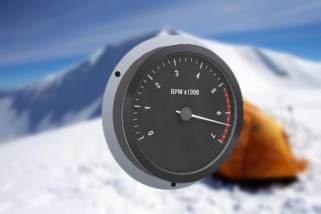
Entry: rpm 6400
